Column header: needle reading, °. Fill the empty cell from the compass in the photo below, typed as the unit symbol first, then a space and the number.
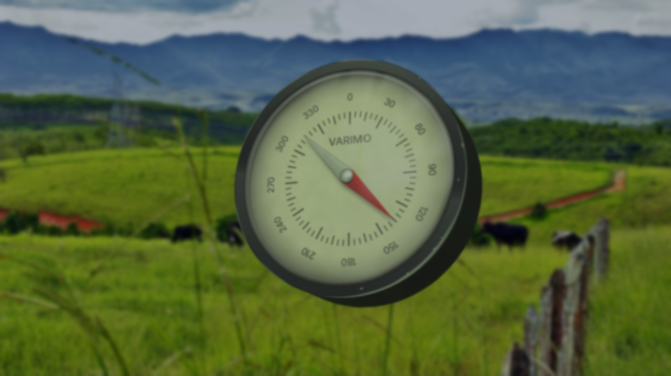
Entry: ° 135
